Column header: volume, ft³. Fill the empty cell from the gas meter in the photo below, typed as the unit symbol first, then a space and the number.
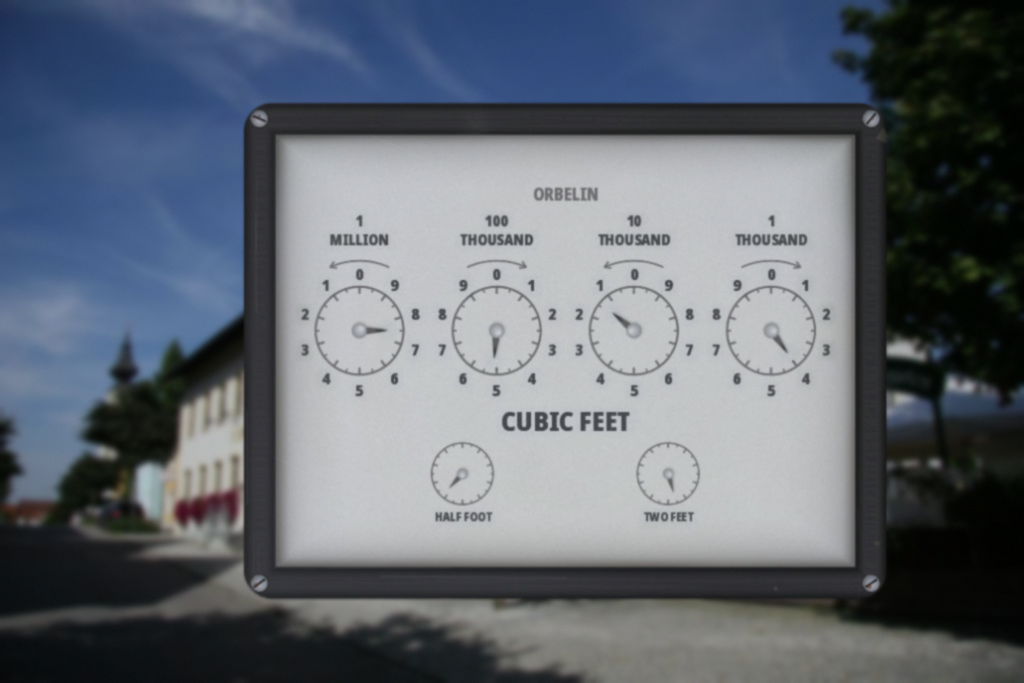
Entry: ft³ 751400
